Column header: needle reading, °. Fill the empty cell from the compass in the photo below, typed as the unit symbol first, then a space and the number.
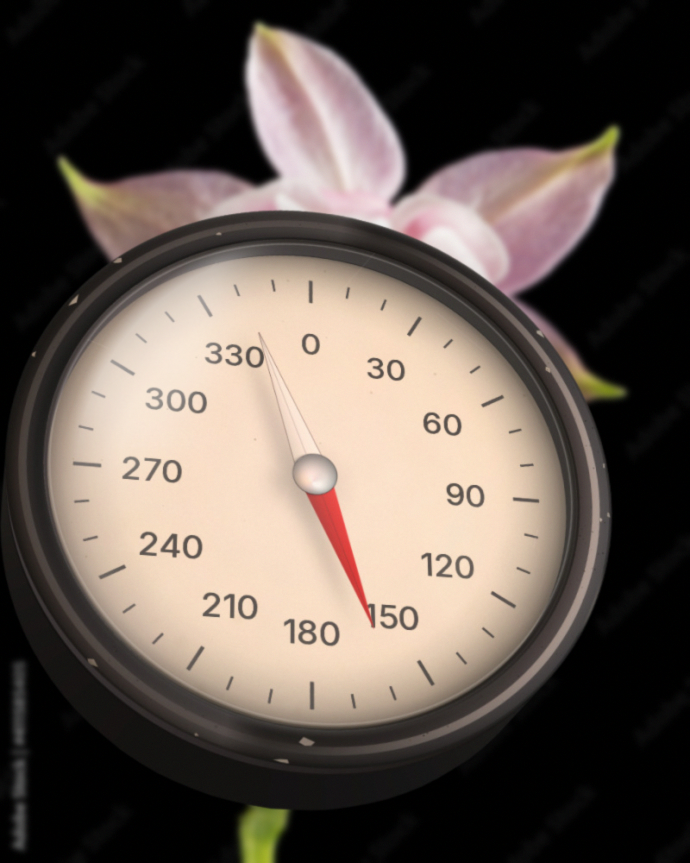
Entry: ° 160
